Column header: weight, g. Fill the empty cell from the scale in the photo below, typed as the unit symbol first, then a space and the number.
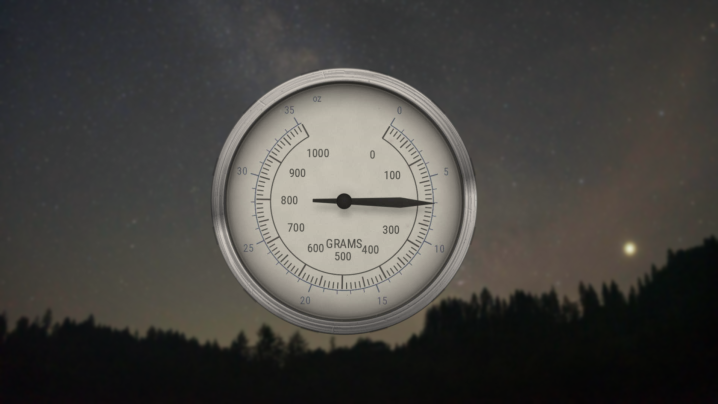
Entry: g 200
